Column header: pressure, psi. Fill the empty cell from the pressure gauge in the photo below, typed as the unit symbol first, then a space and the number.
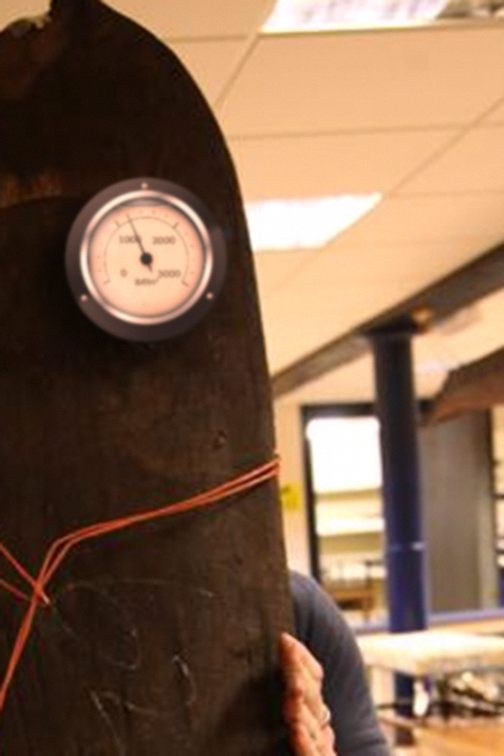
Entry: psi 1200
